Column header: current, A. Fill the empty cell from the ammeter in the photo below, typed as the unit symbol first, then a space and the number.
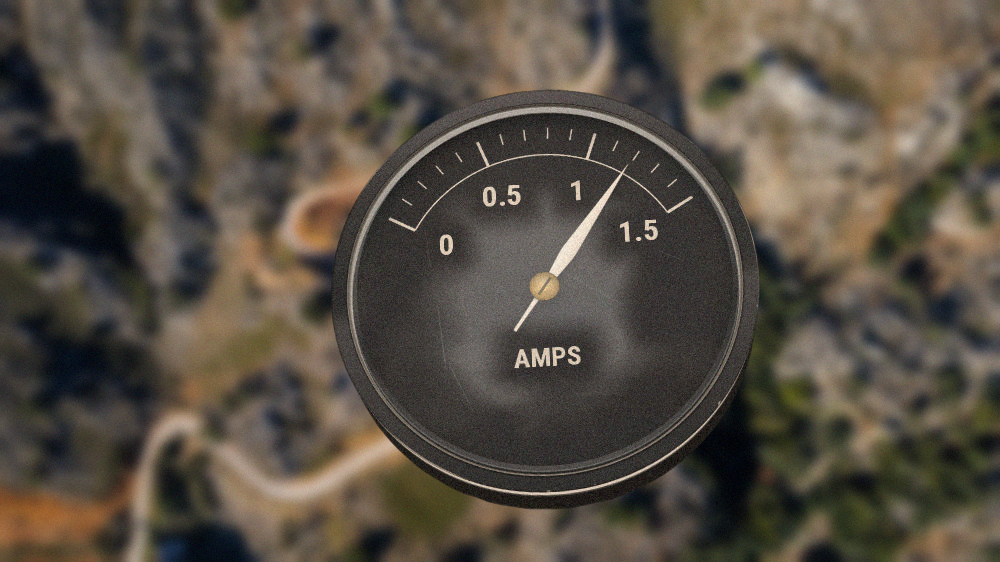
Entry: A 1.2
